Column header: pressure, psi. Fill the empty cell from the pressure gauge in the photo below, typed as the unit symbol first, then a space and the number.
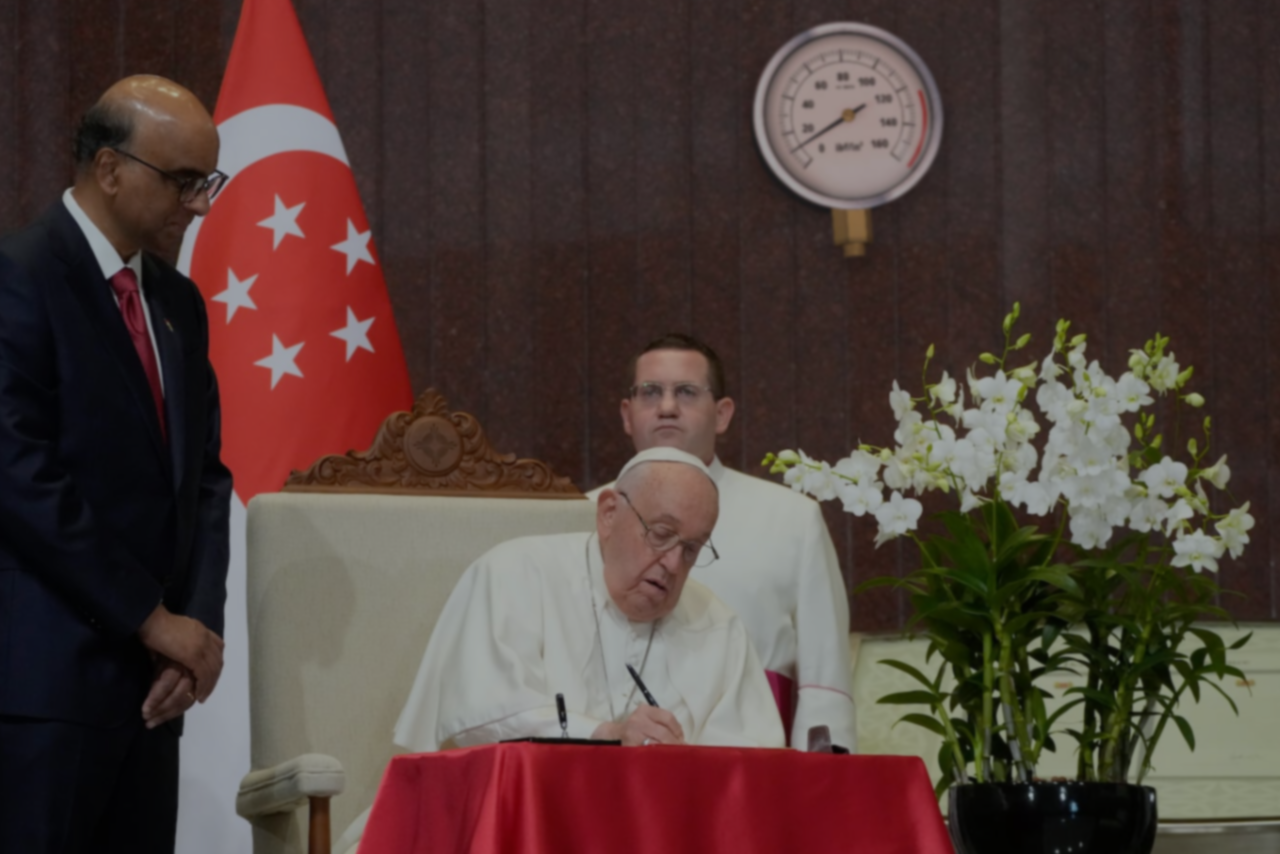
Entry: psi 10
